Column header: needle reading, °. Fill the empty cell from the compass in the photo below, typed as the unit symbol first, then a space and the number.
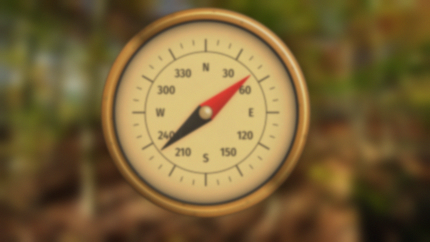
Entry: ° 50
